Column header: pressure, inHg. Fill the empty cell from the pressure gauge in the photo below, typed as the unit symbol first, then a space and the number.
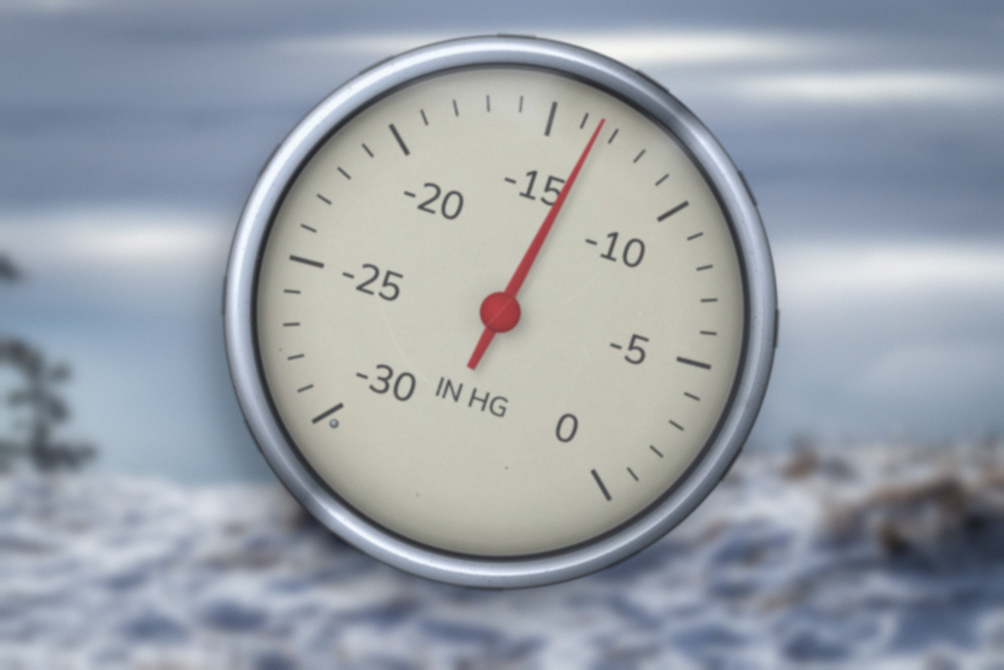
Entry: inHg -13.5
